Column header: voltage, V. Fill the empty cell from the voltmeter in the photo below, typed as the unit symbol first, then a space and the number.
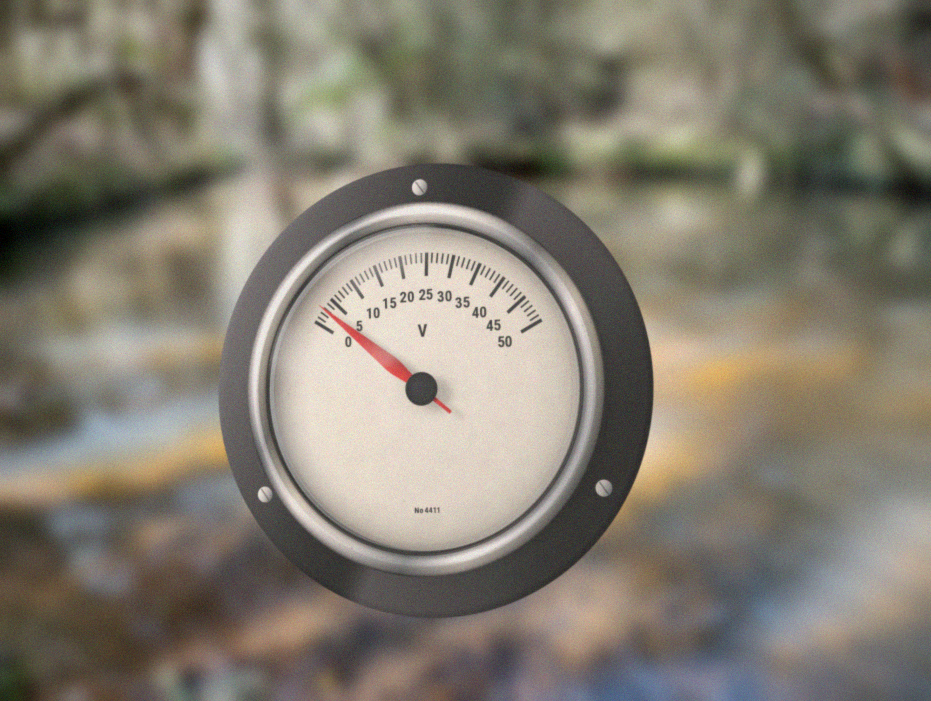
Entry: V 3
